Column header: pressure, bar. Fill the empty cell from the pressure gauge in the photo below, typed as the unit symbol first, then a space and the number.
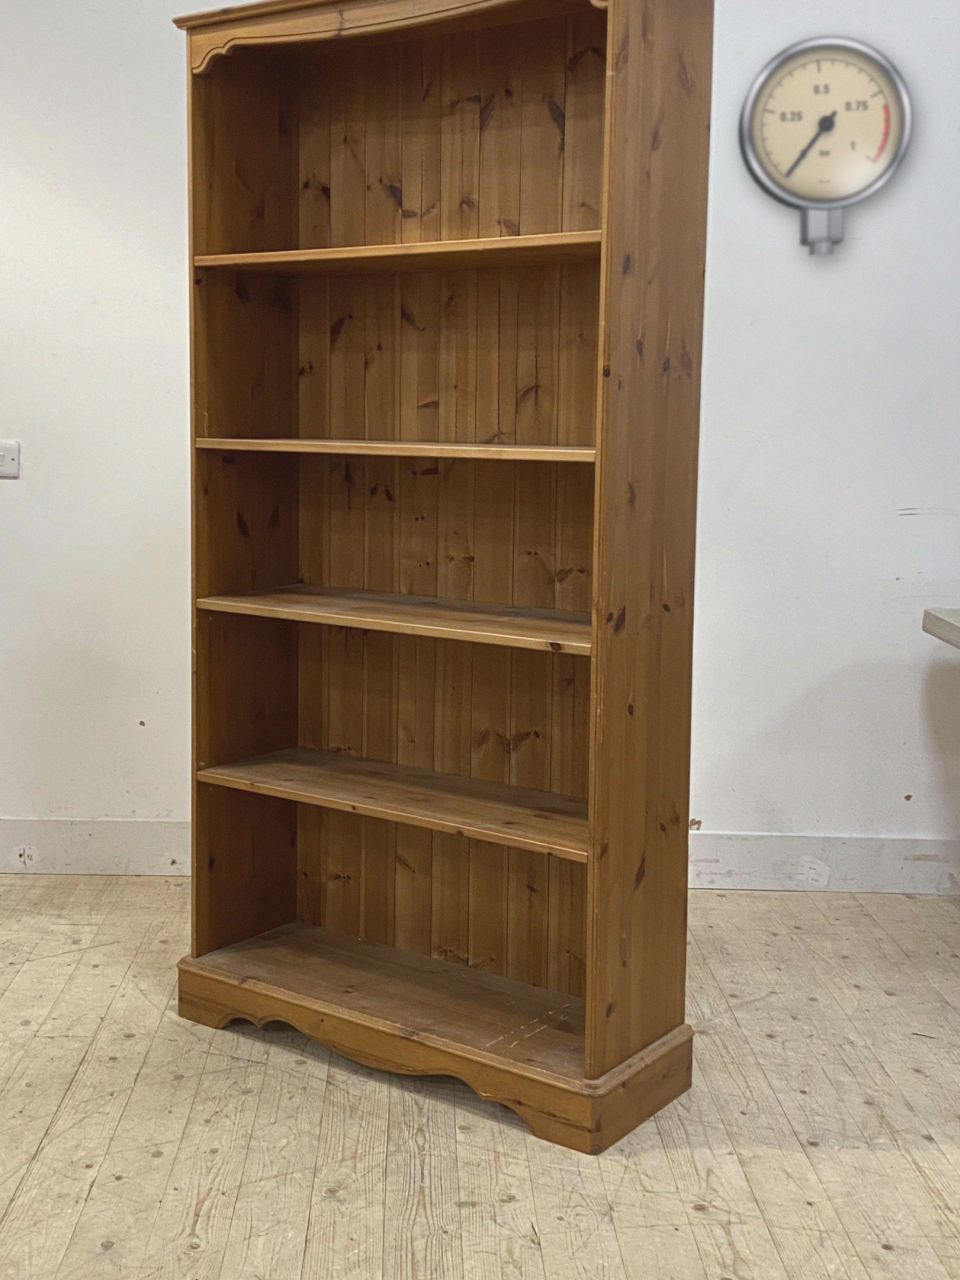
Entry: bar 0
